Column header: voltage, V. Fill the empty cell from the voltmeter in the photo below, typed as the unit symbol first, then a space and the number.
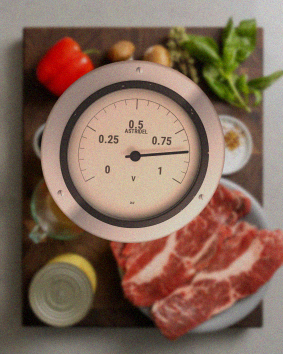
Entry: V 0.85
